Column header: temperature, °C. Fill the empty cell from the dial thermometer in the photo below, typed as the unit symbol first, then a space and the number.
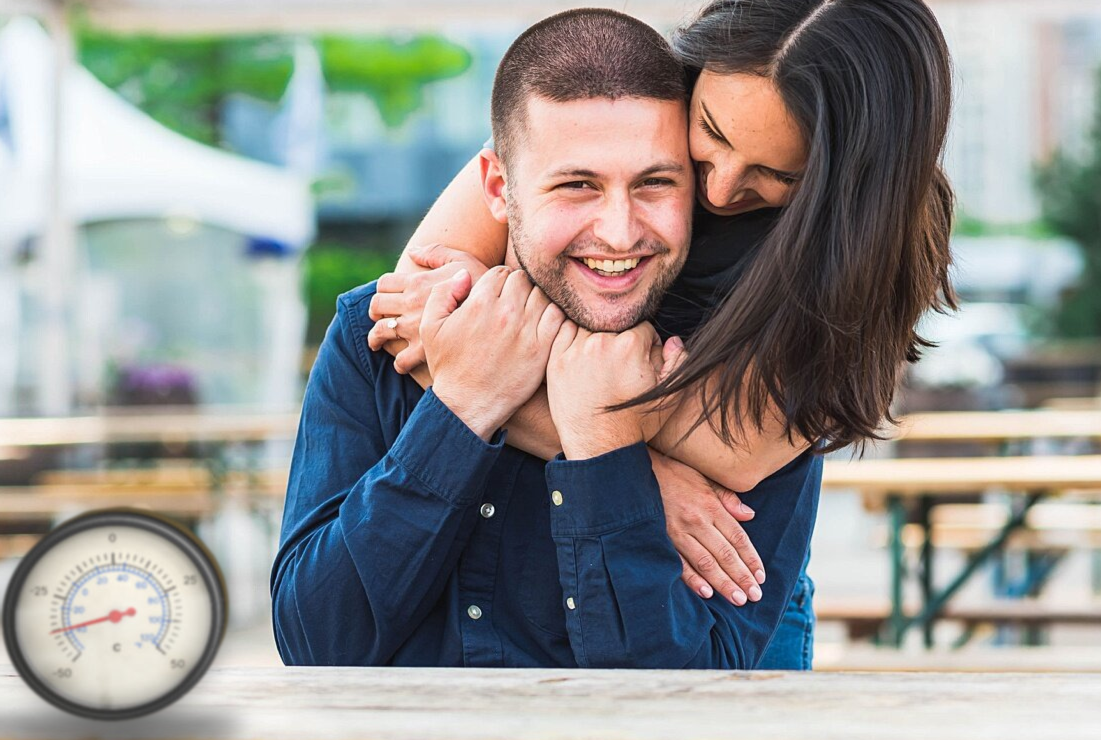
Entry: °C -37.5
